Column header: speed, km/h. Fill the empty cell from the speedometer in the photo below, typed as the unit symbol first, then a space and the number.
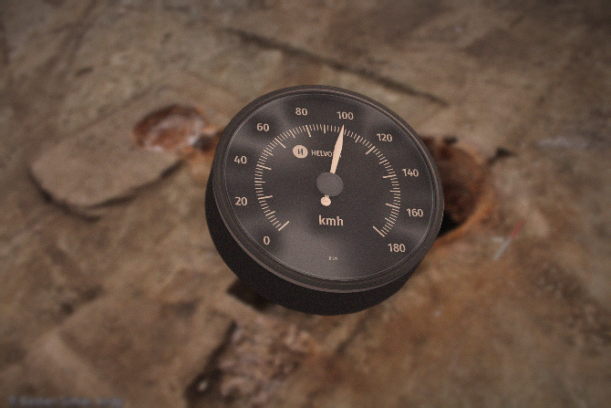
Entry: km/h 100
